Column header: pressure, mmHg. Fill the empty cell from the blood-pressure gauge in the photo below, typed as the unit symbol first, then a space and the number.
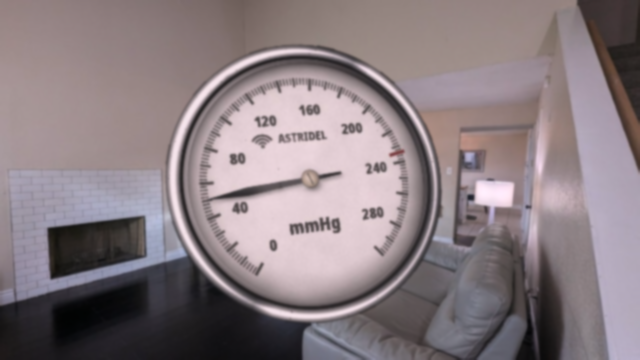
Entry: mmHg 50
